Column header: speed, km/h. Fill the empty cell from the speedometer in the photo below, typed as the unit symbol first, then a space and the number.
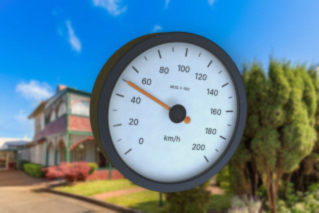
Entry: km/h 50
